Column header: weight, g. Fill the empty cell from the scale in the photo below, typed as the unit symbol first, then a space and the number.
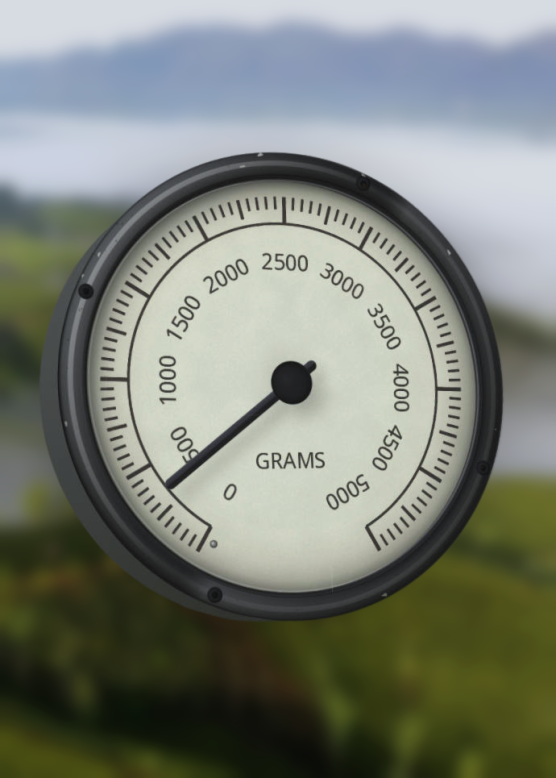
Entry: g 350
